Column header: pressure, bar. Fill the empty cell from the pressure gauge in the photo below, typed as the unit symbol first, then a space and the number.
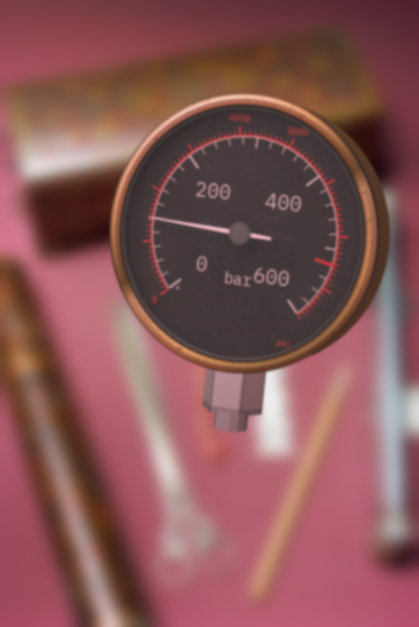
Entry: bar 100
